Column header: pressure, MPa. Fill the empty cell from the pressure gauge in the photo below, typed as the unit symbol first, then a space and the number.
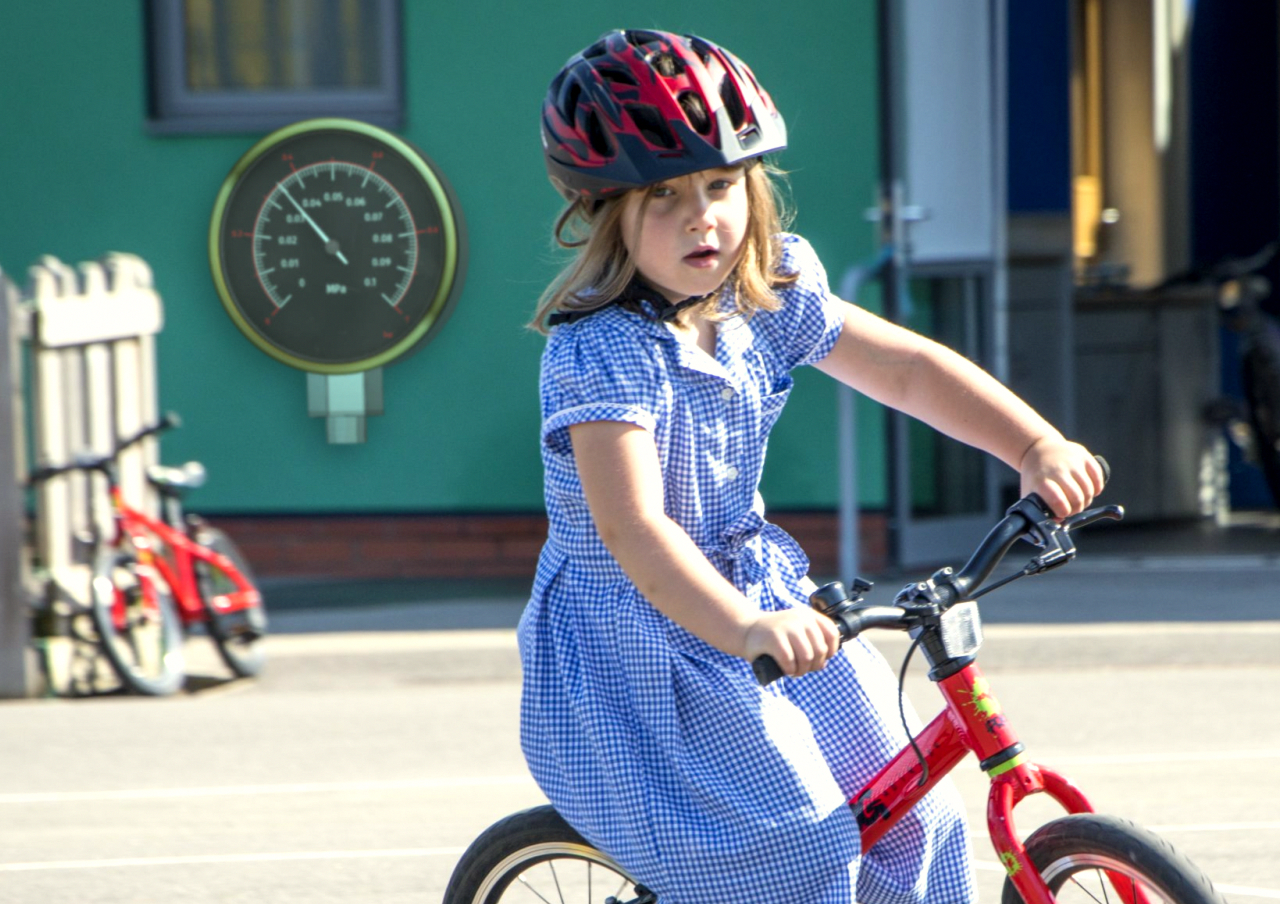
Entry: MPa 0.035
